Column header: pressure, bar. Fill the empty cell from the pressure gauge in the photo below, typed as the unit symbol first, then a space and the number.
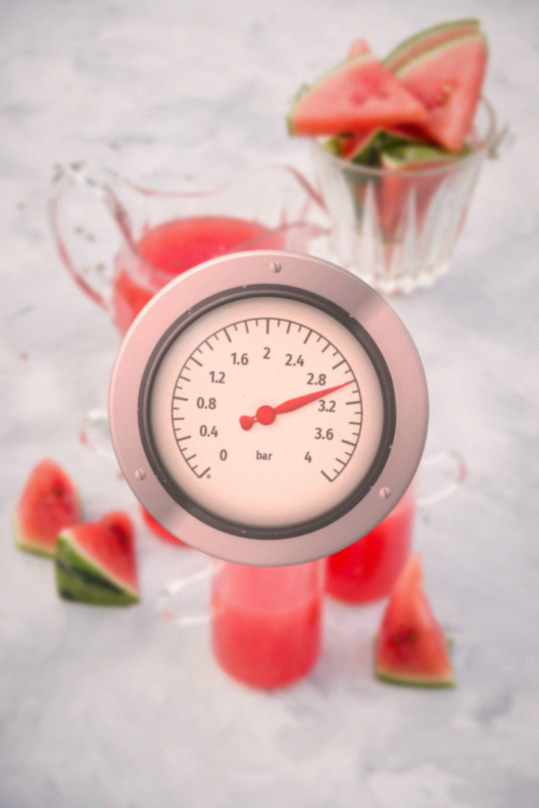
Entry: bar 3
